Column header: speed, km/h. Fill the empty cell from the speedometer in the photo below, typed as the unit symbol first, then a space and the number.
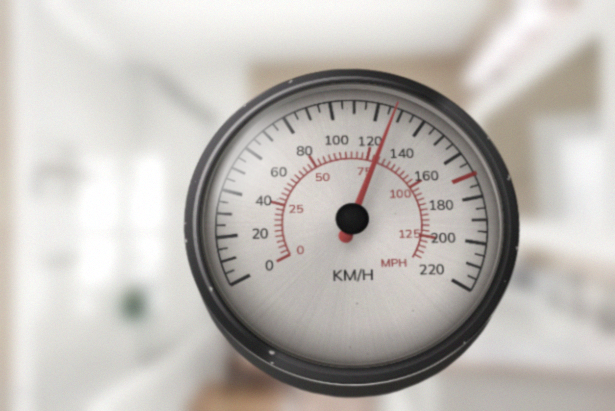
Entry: km/h 127.5
